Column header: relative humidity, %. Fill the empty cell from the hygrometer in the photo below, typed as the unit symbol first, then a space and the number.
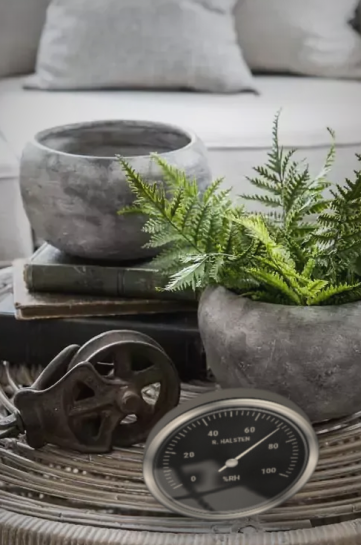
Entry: % 70
